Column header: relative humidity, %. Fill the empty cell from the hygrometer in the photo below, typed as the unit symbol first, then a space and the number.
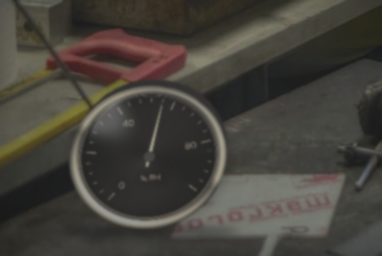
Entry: % 56
